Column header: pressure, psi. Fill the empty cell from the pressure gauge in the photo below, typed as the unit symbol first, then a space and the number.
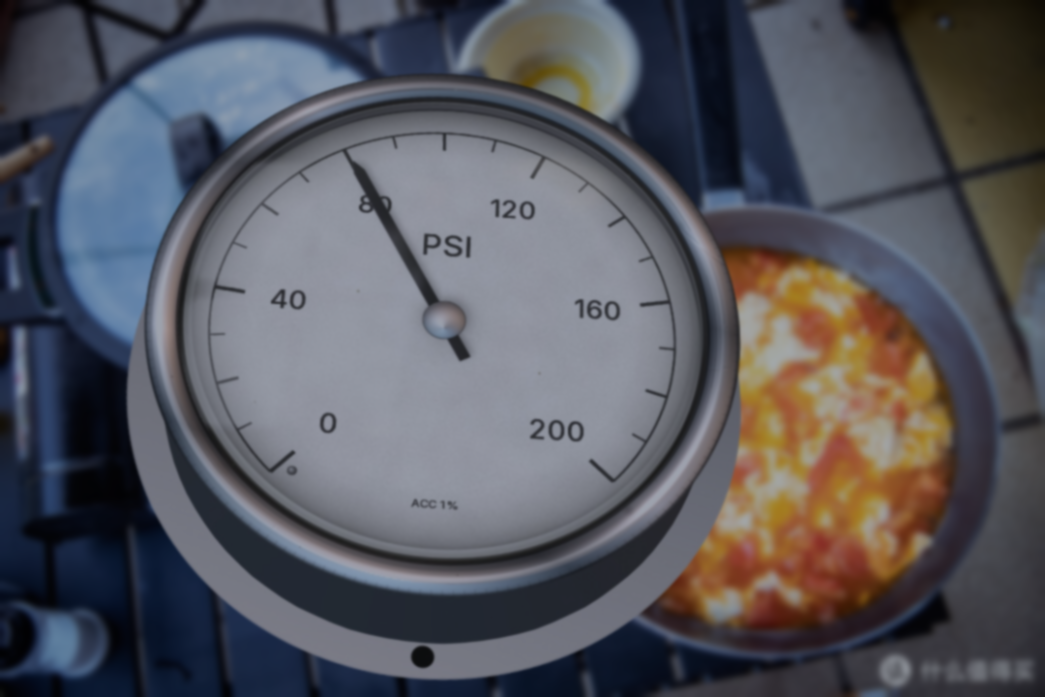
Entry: psi 80
